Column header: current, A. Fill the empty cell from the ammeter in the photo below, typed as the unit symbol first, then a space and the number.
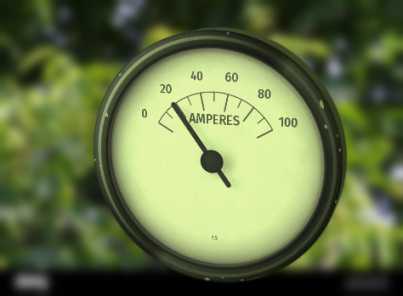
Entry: A 20
